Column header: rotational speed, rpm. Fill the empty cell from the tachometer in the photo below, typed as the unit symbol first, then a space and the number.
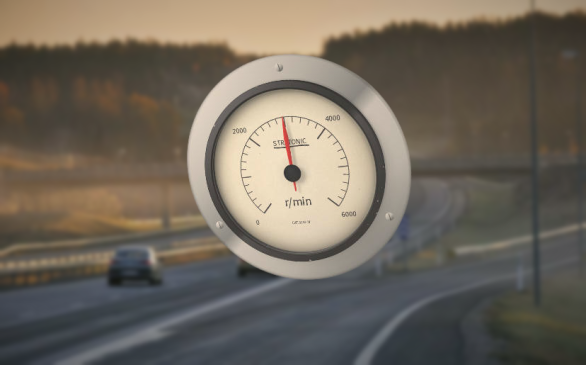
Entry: rpm 3000
